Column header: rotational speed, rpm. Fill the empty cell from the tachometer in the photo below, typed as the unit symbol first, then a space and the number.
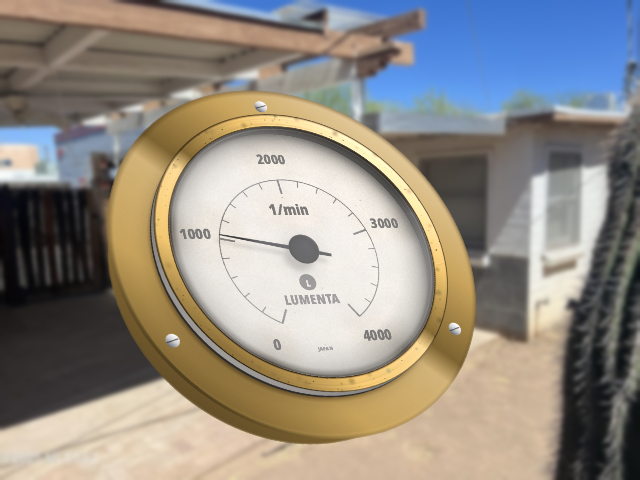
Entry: rpm 1000
